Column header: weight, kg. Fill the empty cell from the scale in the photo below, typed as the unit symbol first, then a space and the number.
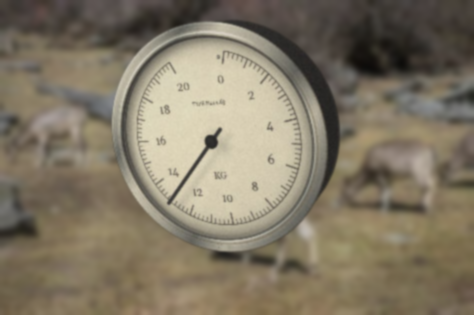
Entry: kg 13
